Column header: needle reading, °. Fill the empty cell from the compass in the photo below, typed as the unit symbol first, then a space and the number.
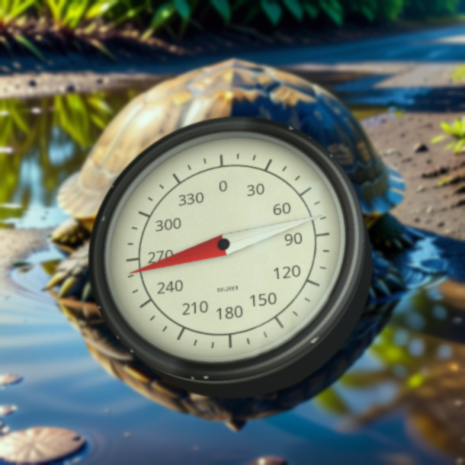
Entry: ° 260
